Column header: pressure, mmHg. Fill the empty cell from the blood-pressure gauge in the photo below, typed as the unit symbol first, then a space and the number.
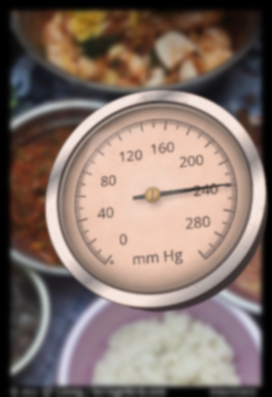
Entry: mmHg 240
